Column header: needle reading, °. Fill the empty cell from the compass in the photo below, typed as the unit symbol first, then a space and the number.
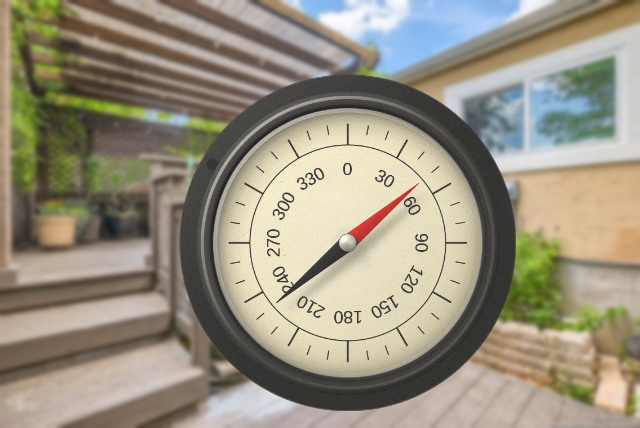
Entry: ° 50
